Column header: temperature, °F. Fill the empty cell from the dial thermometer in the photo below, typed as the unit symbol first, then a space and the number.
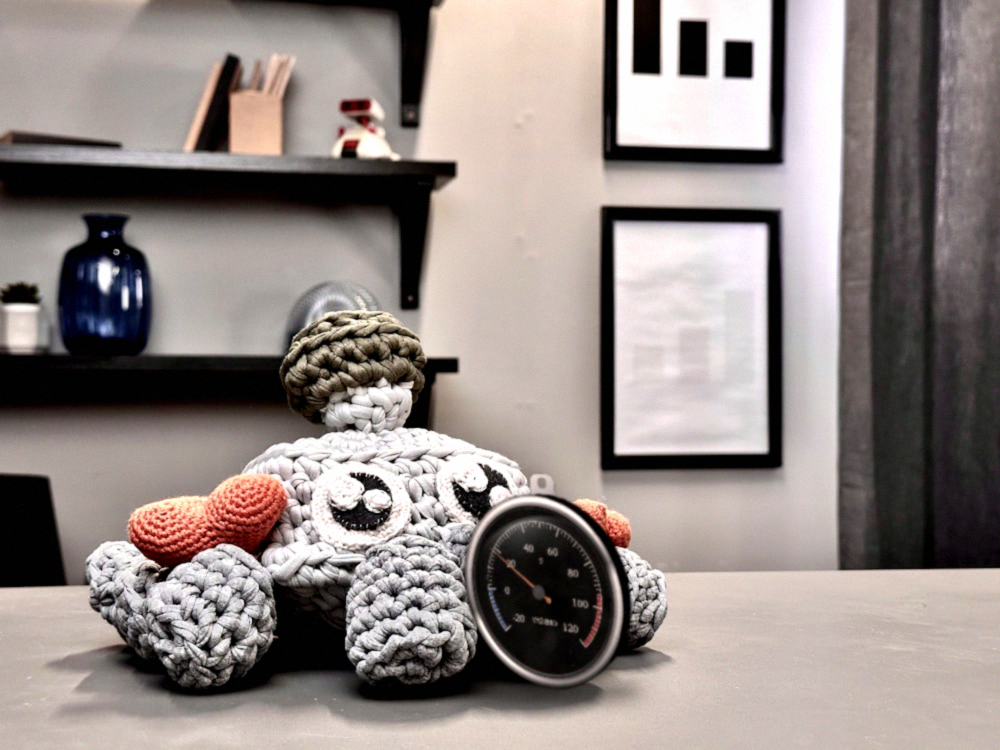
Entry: °F 20
